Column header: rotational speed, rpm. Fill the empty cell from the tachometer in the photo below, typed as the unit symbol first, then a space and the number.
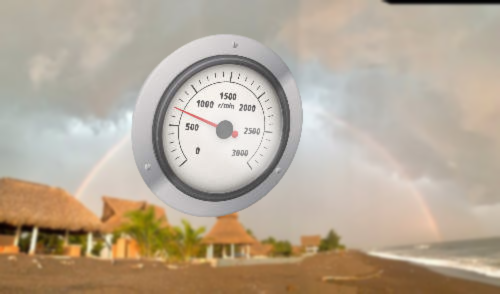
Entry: rpm 700
